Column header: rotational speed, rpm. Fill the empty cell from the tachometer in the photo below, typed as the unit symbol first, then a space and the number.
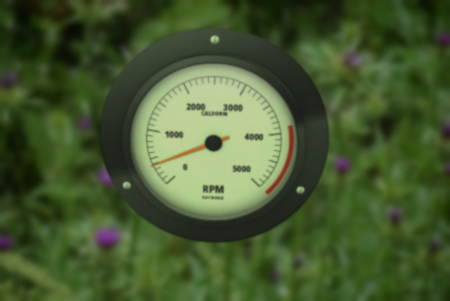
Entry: rpm 400
